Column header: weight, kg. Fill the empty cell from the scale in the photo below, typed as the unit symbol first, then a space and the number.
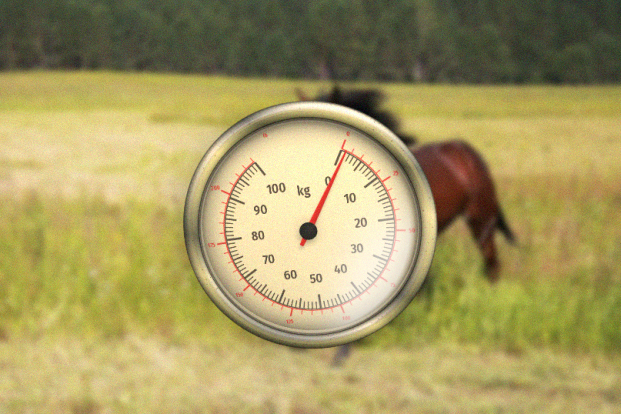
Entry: kg 1
